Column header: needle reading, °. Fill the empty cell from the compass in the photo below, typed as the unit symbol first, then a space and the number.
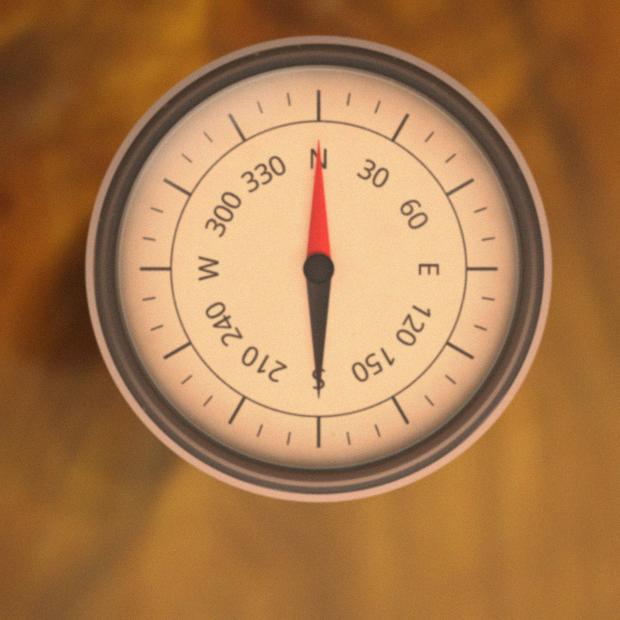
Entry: ° 0
